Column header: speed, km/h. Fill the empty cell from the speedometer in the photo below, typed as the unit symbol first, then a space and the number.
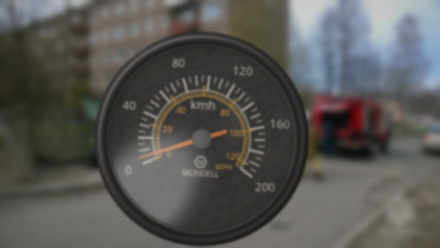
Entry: km/h 5
